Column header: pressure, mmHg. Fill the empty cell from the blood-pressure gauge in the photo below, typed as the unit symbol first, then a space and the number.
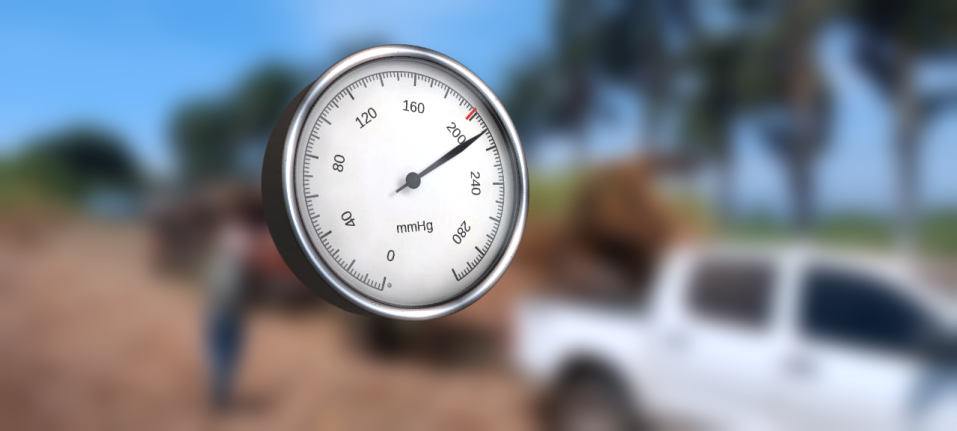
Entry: mmHg 210
